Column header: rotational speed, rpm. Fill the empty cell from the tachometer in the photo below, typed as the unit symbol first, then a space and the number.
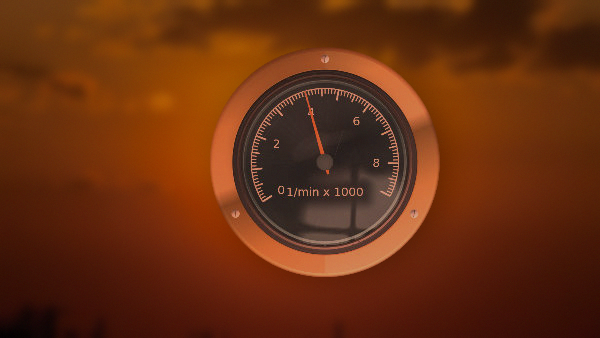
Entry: rpm 4000
